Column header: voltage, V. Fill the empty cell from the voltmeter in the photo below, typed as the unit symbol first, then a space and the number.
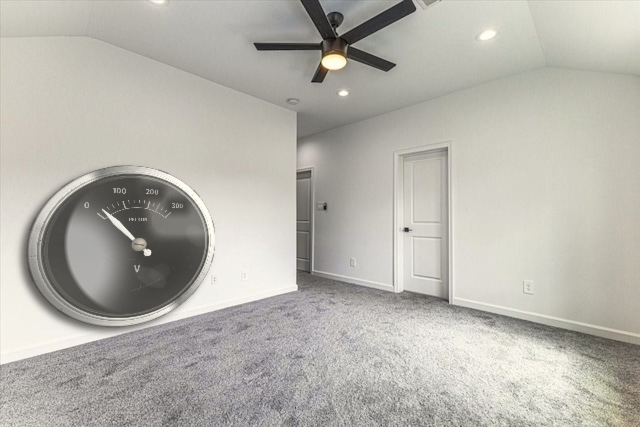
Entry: V 20
